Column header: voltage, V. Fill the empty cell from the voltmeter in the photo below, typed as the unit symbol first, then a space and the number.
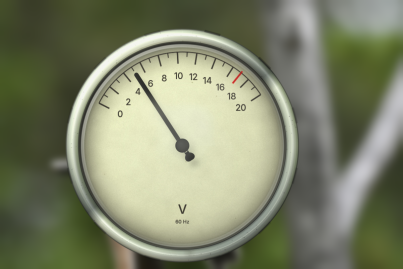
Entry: V 5
